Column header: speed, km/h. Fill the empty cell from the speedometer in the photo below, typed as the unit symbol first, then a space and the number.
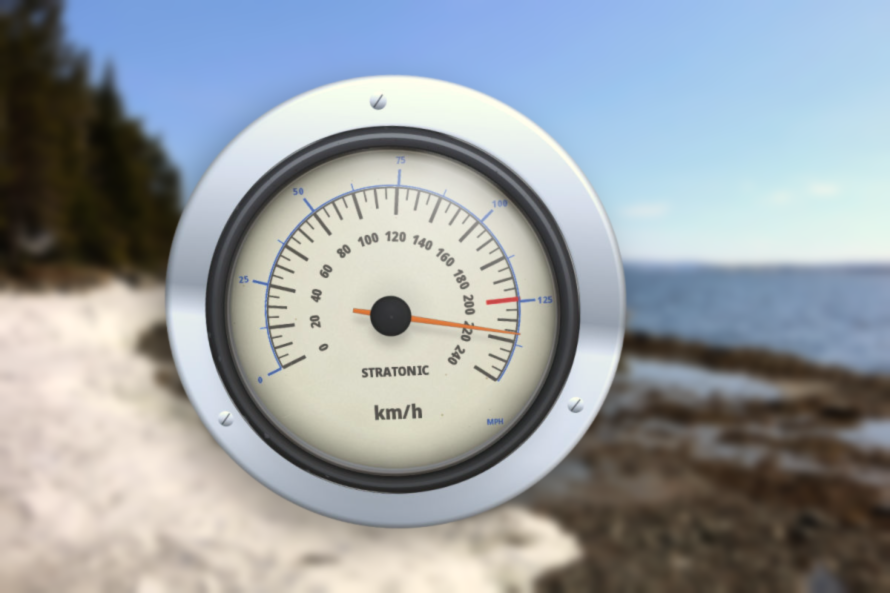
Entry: km/h 215
